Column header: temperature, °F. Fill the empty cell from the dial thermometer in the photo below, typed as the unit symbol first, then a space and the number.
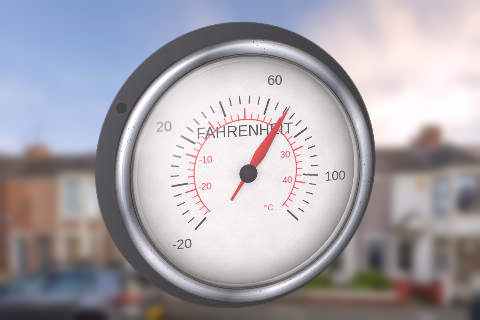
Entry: °F 68
